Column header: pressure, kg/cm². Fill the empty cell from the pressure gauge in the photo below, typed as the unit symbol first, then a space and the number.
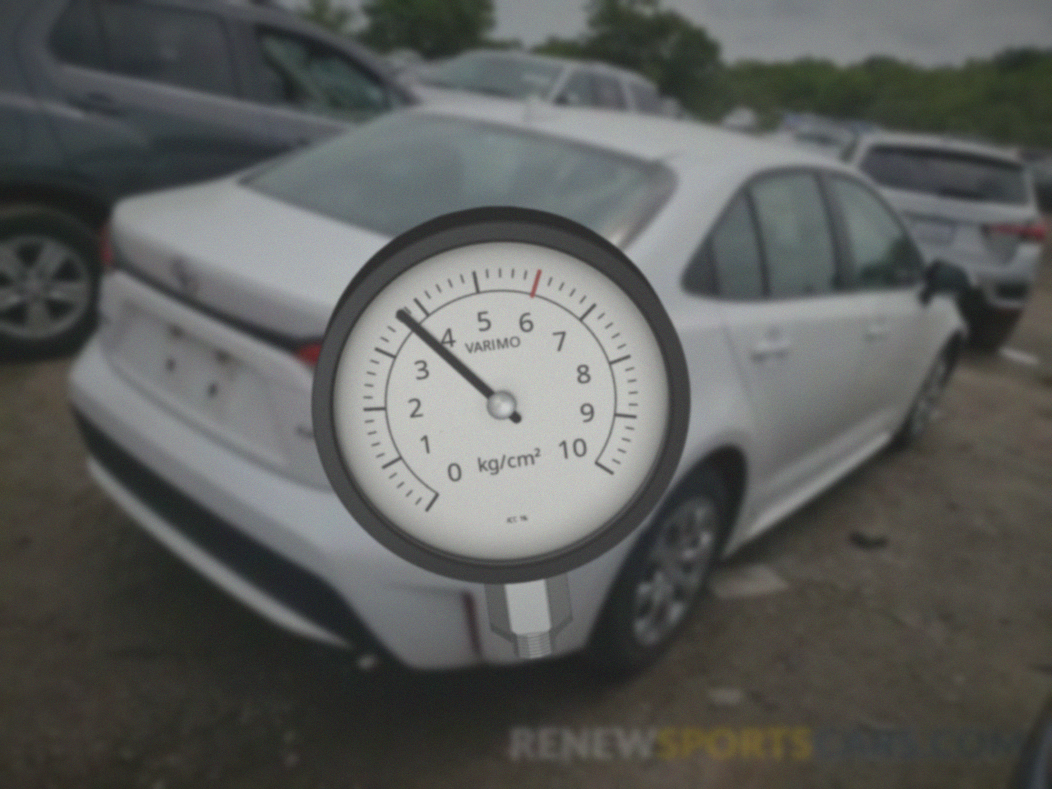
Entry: kg/cm² 3.7
